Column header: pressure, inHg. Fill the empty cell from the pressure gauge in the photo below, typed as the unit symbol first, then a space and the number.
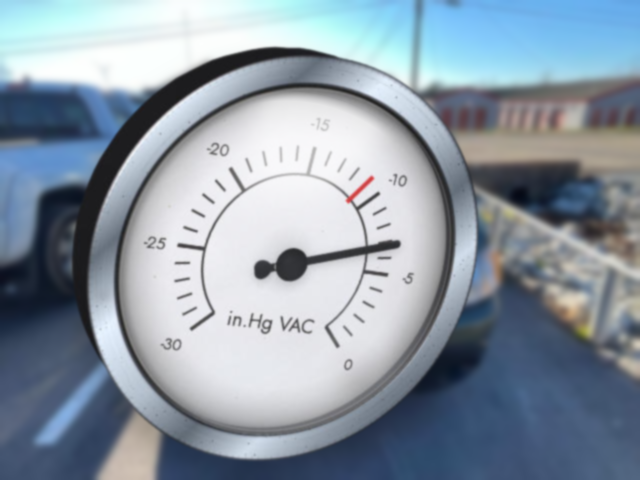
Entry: inHg -7
